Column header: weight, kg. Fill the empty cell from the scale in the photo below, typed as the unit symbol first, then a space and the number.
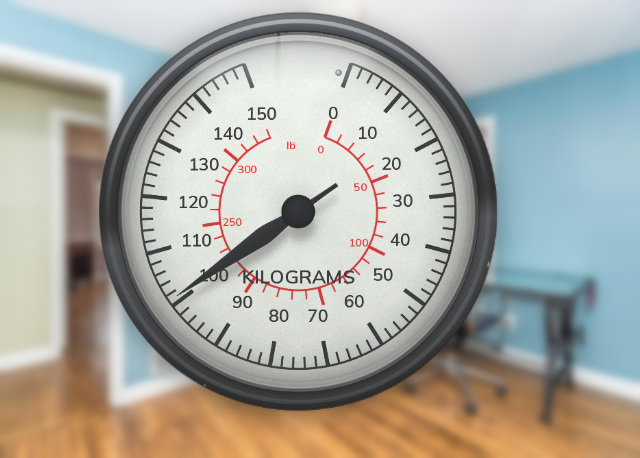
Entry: kg 101
